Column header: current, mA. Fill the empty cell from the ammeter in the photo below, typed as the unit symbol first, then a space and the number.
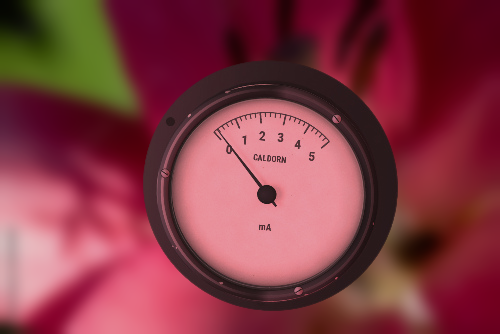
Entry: mA 0.2
